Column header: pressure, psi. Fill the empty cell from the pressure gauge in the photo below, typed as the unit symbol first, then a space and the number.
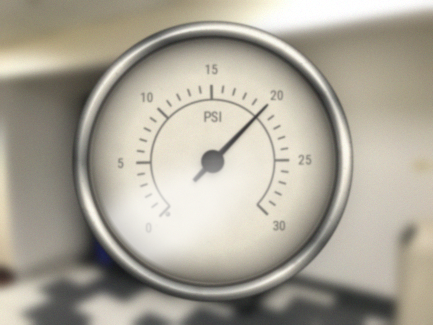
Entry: psi 20
